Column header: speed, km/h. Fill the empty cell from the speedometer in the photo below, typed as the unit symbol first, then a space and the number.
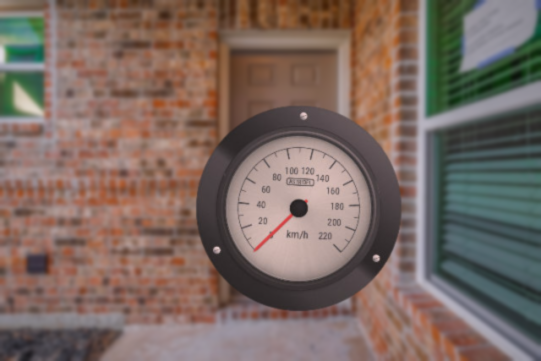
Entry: km/h 0
